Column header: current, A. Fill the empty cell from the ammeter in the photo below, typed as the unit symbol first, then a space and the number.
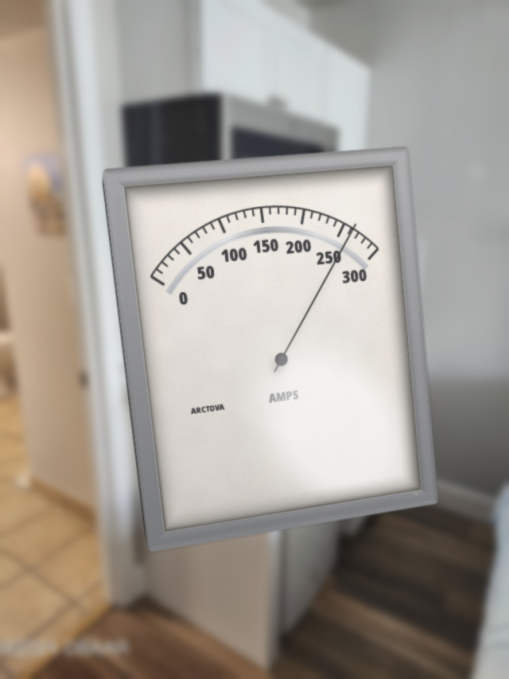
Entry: A 260
